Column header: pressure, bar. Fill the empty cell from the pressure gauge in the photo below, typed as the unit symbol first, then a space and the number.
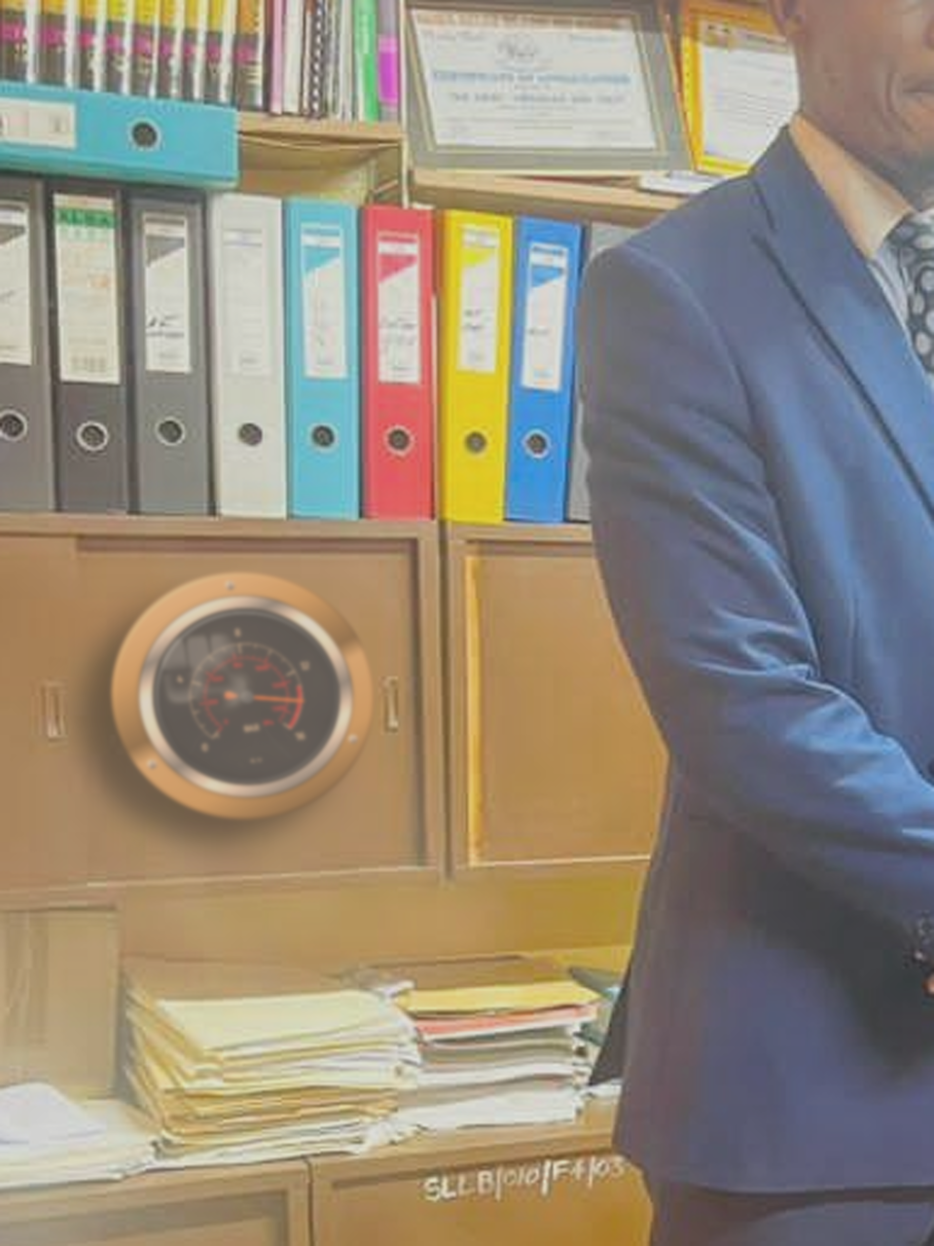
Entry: bar 14
